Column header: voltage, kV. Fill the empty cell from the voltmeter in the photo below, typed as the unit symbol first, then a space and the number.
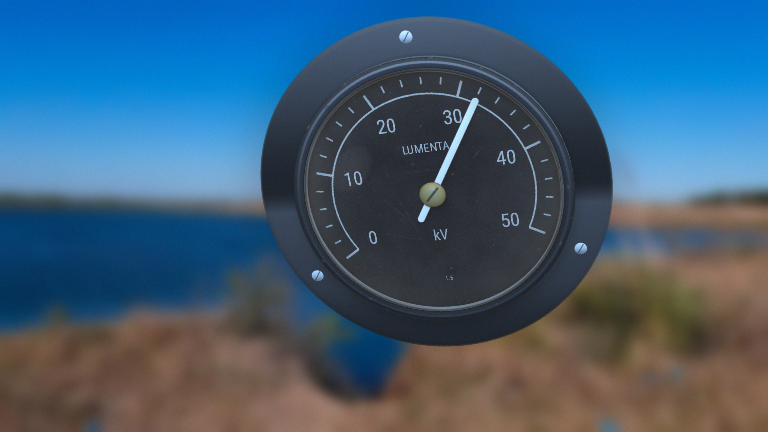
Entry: kV 32
